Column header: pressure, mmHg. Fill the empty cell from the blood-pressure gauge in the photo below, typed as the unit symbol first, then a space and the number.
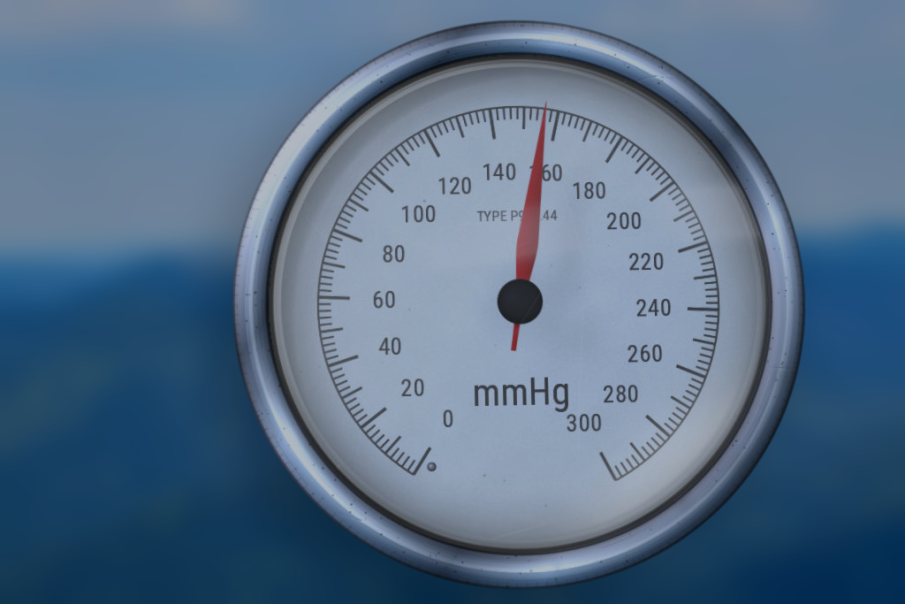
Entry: mmHg 156
